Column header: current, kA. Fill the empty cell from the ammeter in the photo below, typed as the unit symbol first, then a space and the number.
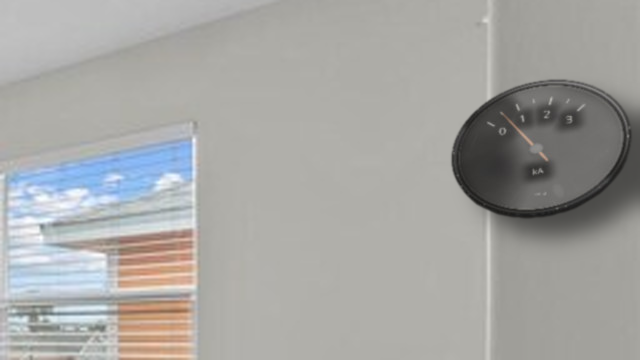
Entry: kA 0.5
